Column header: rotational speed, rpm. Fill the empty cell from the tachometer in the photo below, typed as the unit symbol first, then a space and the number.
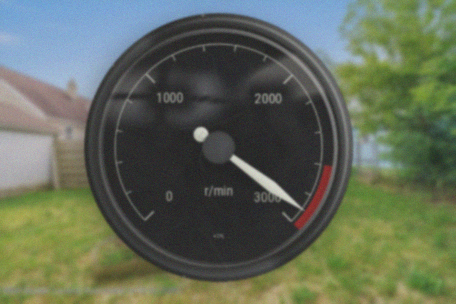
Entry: rpm 2900
